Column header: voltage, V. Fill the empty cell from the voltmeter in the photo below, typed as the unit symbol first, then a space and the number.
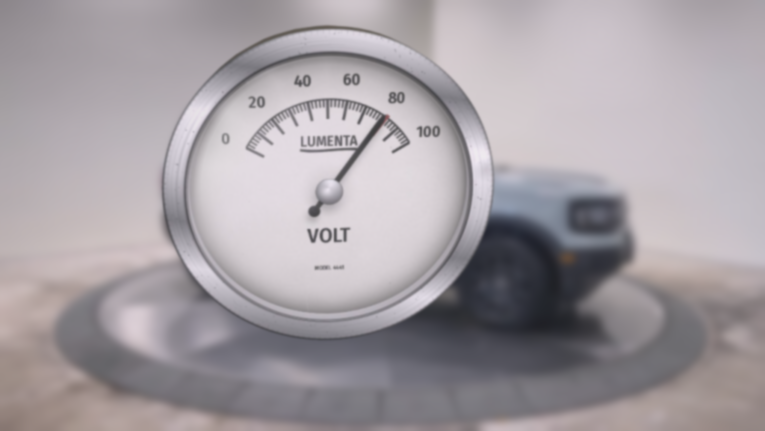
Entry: V 80
